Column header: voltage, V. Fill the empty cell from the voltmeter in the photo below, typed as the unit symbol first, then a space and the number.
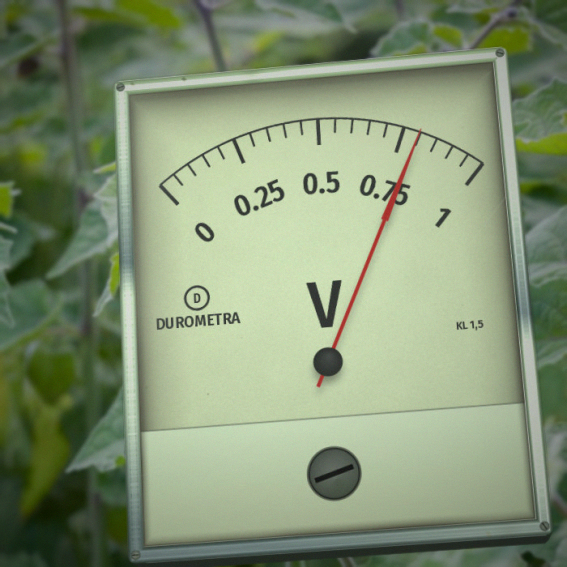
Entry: V 0.8
